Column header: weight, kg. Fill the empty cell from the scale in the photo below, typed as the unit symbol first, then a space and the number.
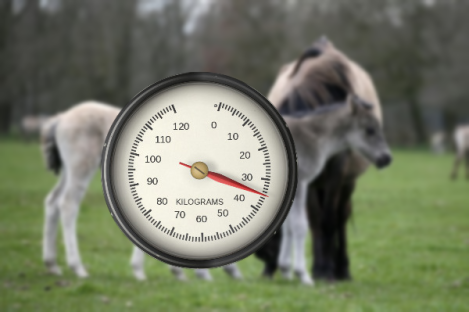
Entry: kg 35
